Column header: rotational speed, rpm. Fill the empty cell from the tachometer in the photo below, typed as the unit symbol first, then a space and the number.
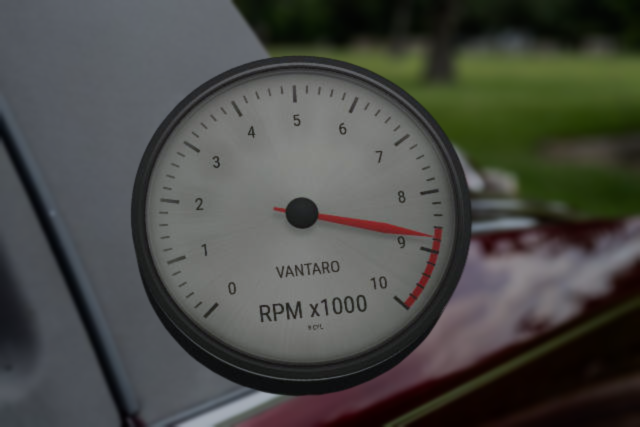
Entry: rpm 8800
